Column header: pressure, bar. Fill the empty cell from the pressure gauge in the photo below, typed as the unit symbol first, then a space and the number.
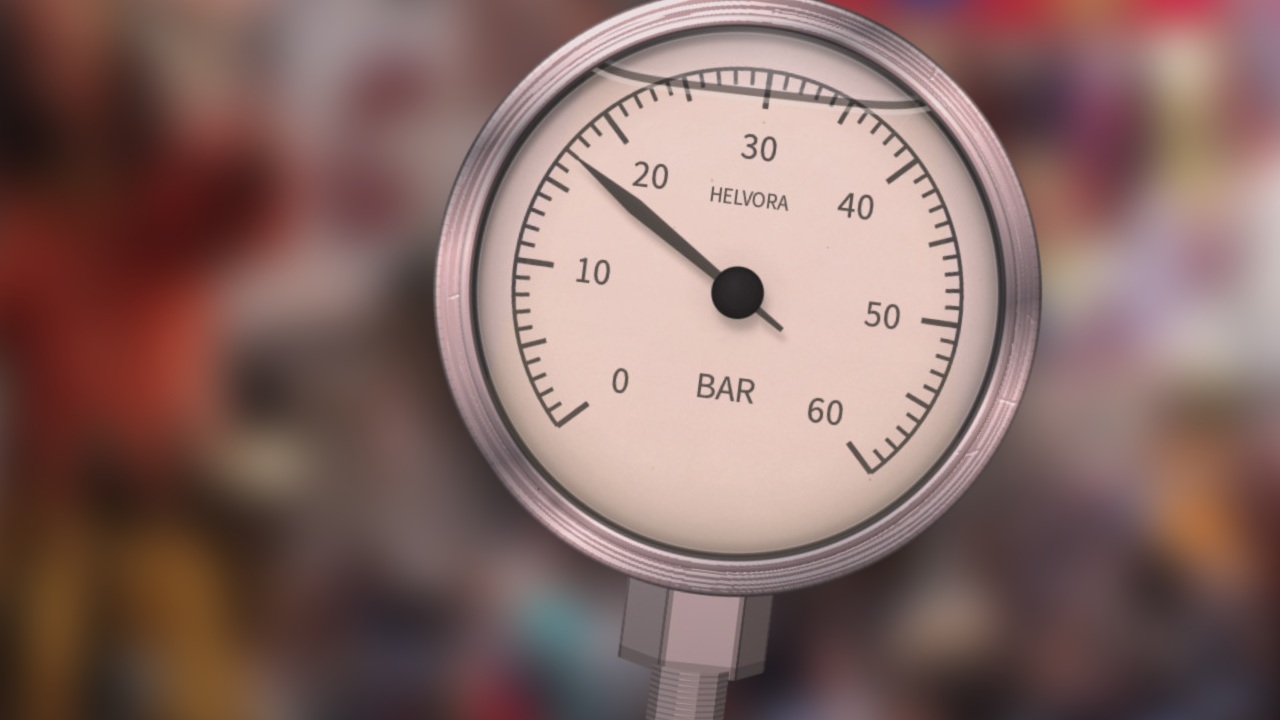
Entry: bar 17
